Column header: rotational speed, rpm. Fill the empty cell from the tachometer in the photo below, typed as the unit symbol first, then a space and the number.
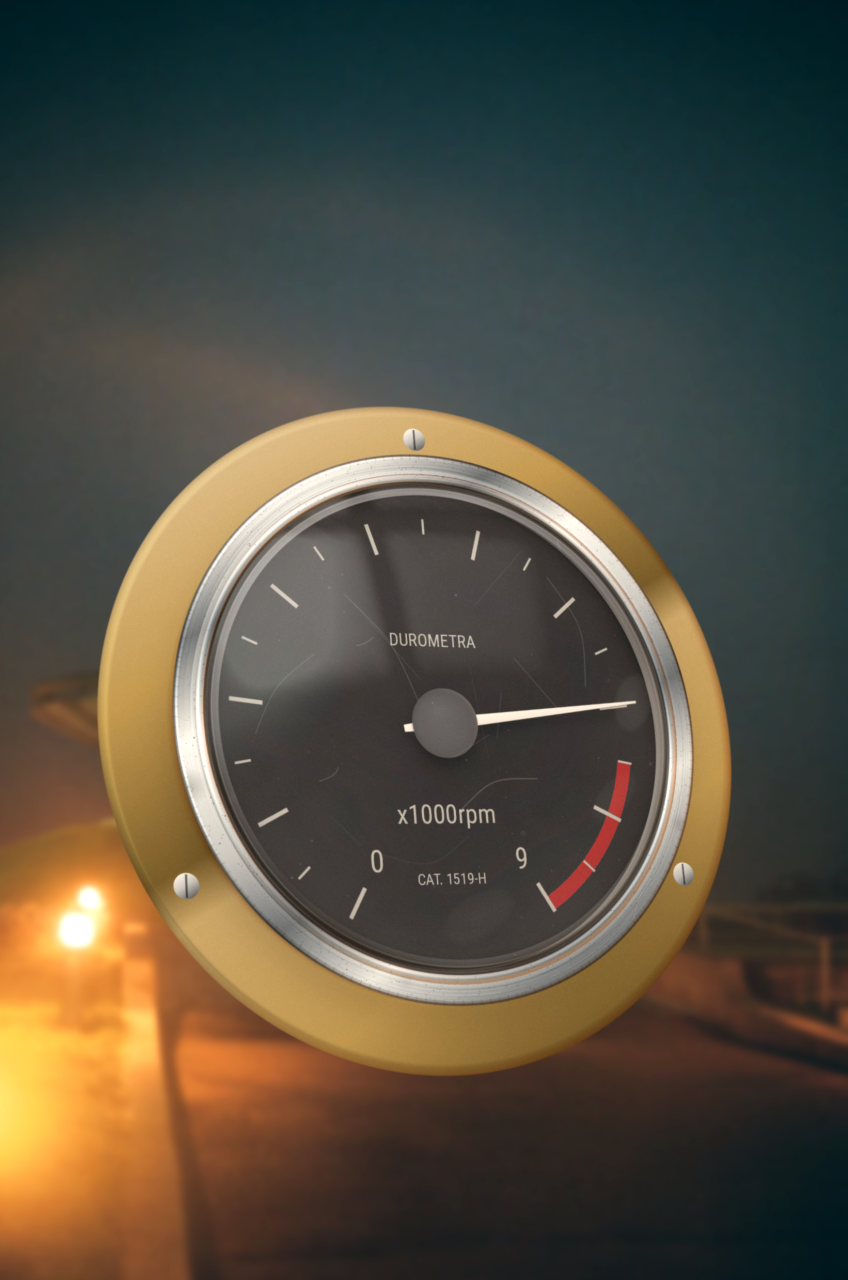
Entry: rpm 7000
